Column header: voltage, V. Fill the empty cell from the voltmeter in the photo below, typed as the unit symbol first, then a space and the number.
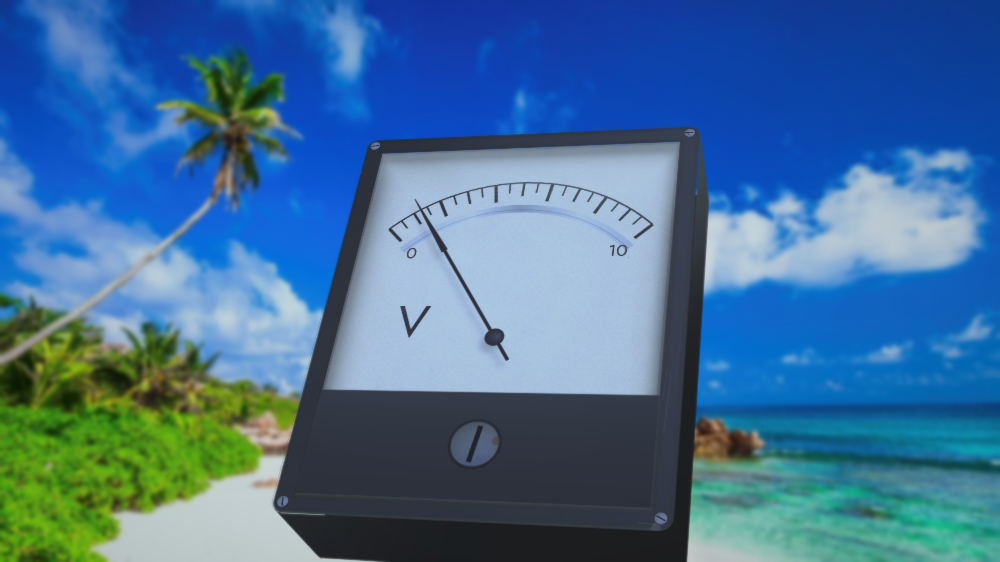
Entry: V 1.25
